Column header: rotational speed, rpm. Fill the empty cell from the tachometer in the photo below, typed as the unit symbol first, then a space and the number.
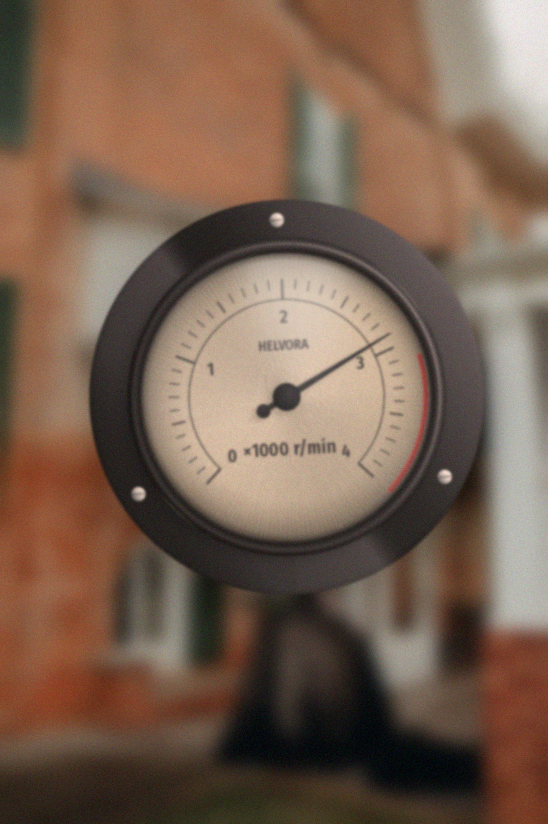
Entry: rpm 2900
